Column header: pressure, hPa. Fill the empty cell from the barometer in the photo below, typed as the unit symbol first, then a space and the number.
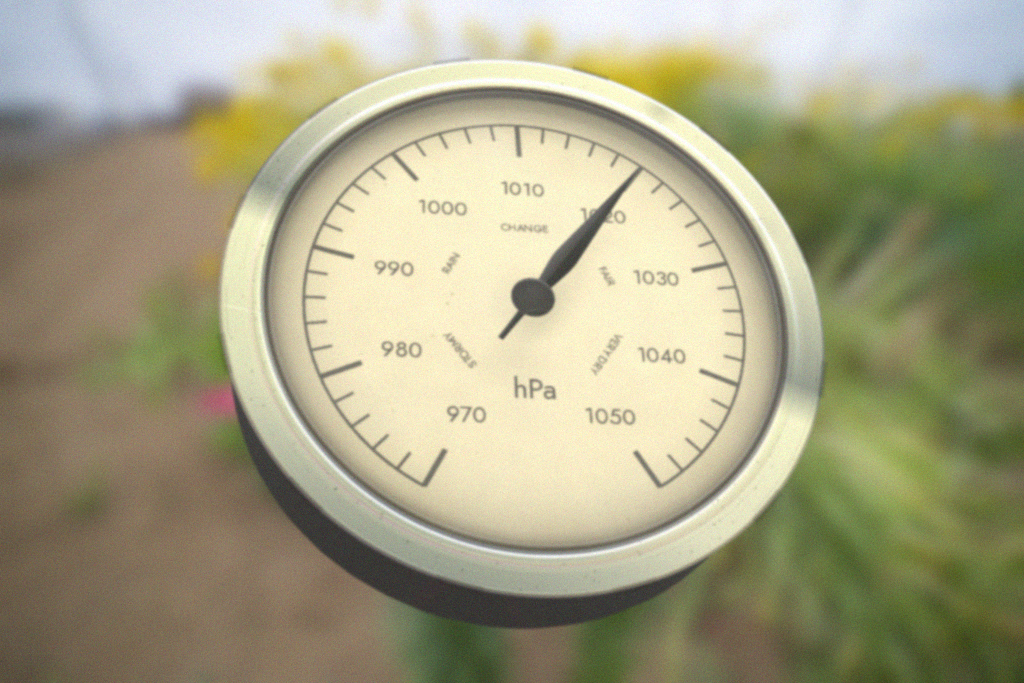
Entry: hPa 1020
